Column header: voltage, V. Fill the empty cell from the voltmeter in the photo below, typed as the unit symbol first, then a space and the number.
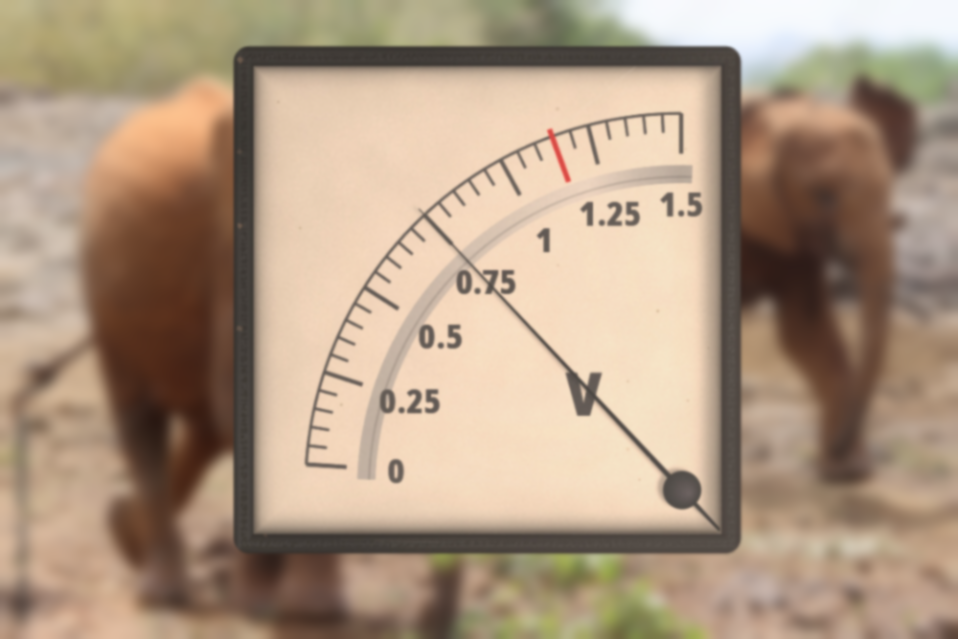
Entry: V 0.75
